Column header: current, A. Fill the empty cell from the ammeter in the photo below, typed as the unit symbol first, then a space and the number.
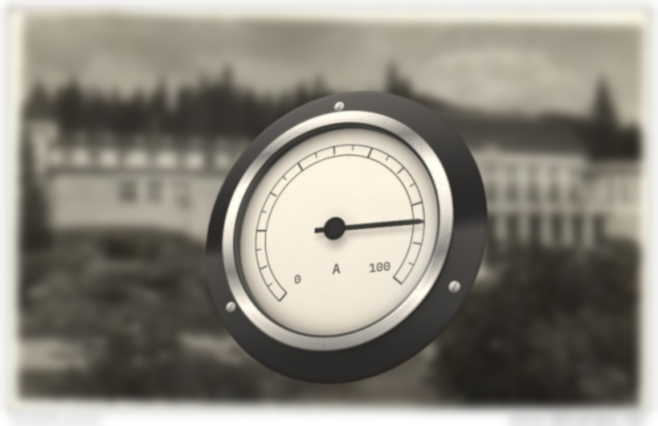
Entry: A 85
